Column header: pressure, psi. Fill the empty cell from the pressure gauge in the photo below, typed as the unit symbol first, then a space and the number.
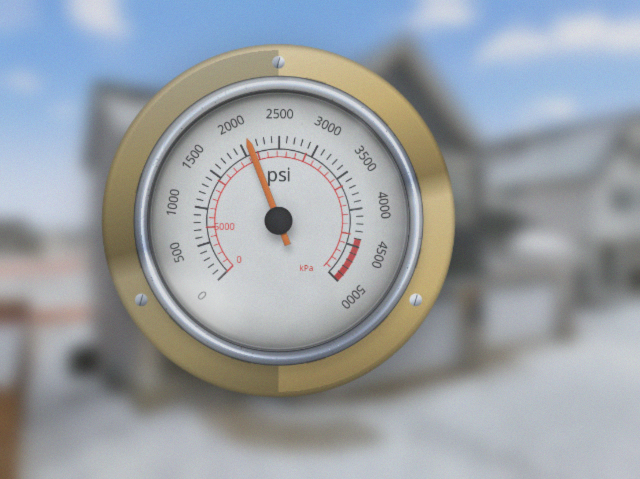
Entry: psi 2100
